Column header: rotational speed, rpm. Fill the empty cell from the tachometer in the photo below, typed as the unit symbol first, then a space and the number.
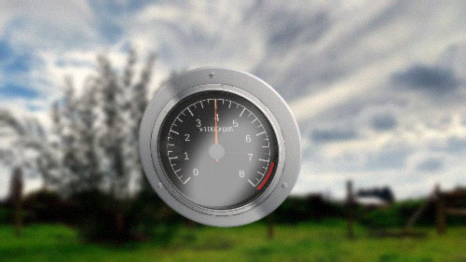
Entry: rpm 4000
